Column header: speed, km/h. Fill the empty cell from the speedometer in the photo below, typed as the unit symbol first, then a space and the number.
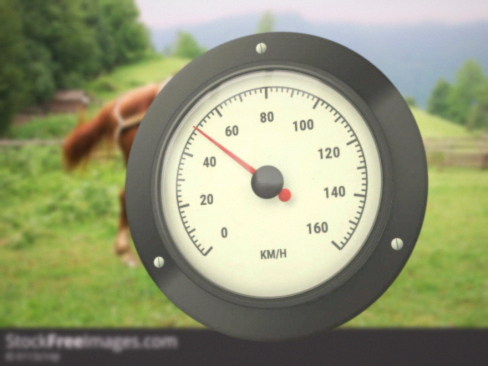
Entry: km/h 50
